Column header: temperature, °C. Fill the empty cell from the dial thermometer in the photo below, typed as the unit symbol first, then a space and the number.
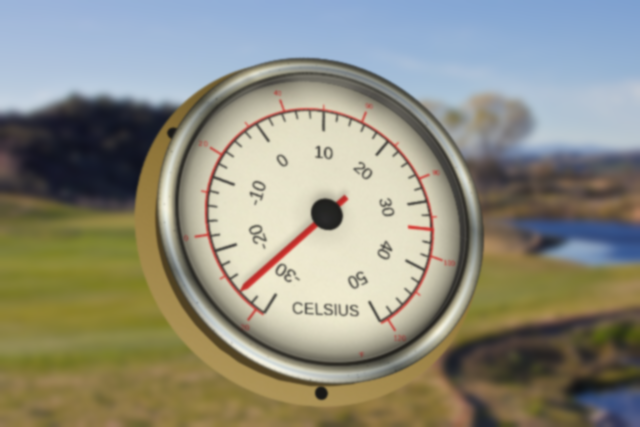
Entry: °C -26
